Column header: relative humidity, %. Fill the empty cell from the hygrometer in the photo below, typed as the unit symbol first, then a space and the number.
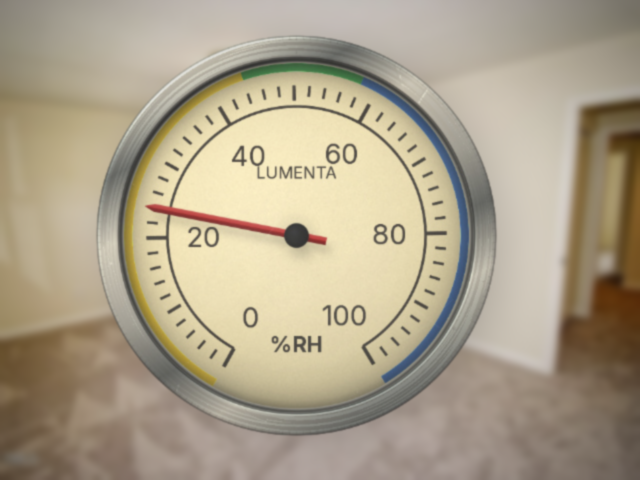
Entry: % 24
